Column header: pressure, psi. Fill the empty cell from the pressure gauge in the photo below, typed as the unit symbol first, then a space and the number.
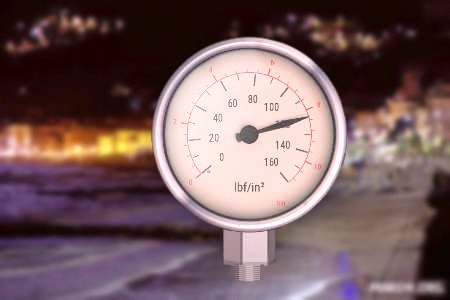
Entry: psi 120
